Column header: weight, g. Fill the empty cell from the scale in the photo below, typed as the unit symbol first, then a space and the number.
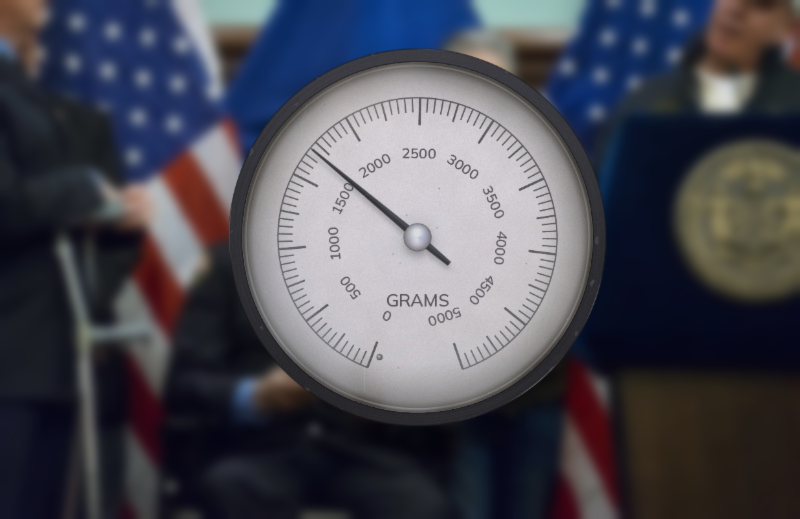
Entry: g 1700
